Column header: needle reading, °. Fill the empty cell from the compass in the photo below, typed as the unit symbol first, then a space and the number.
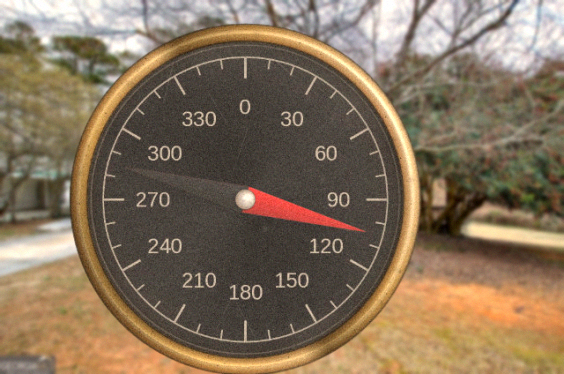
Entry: ° 105
